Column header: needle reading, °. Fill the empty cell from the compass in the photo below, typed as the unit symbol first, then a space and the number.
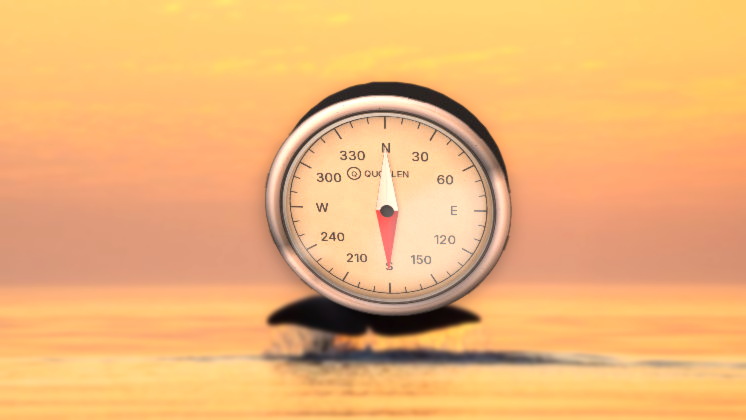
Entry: ° 180
